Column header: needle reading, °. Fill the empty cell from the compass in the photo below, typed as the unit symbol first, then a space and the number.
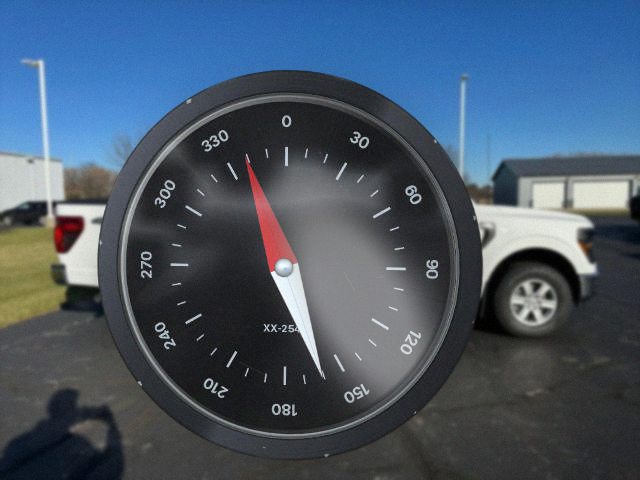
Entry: ° 340
